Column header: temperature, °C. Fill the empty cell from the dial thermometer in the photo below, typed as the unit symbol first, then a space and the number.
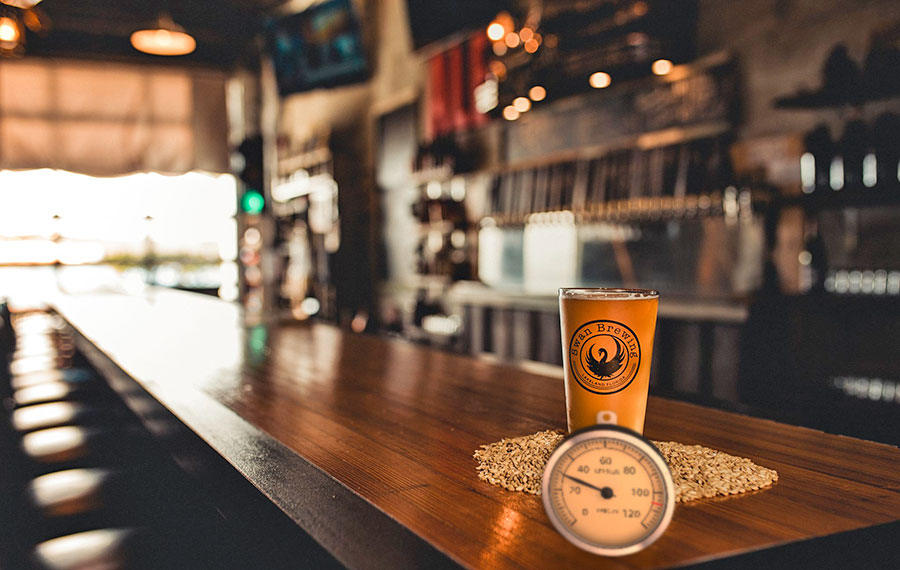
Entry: °C 30
